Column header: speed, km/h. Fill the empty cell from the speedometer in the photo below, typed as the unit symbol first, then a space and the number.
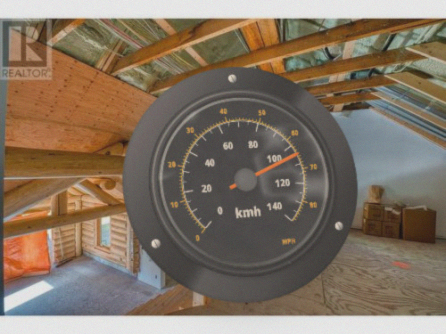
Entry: km/h 105
